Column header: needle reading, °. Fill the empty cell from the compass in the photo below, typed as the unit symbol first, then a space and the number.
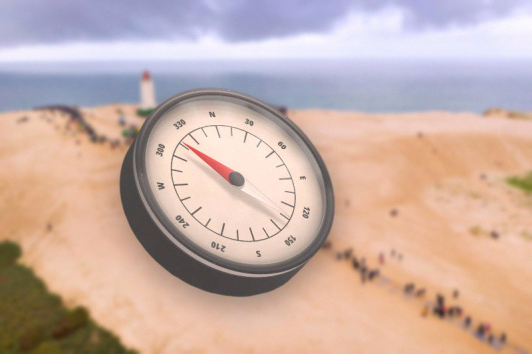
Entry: ° 315
